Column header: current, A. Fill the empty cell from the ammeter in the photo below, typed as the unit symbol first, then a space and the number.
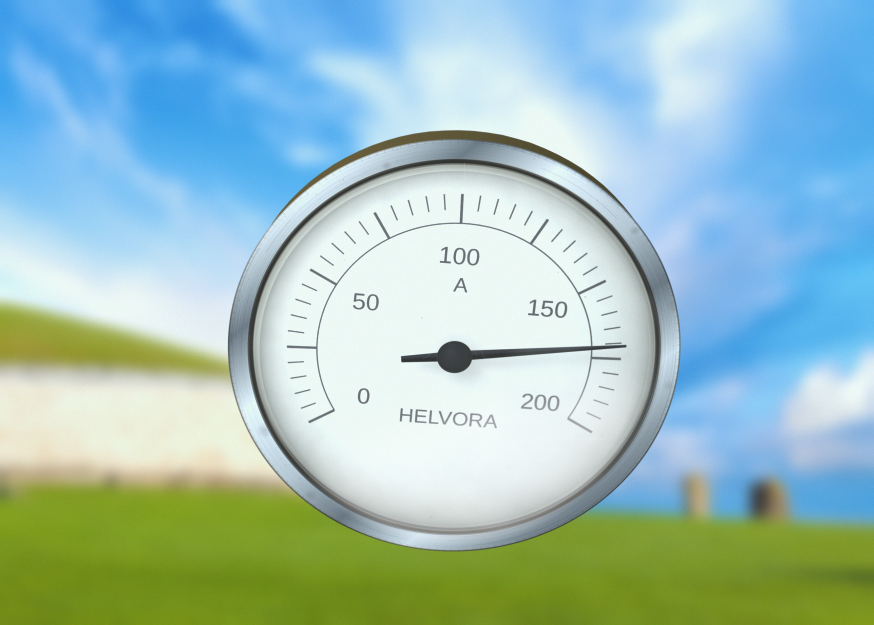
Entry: A 170
